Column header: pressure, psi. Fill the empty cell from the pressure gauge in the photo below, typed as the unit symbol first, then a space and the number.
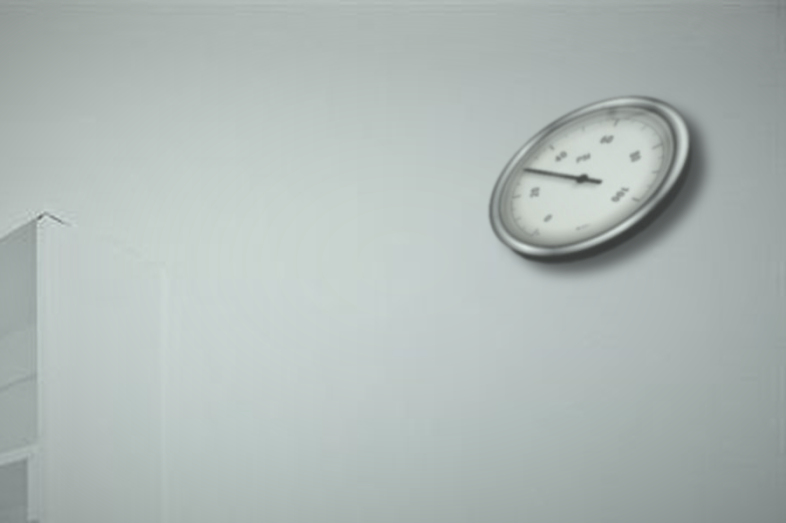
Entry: psi 30
